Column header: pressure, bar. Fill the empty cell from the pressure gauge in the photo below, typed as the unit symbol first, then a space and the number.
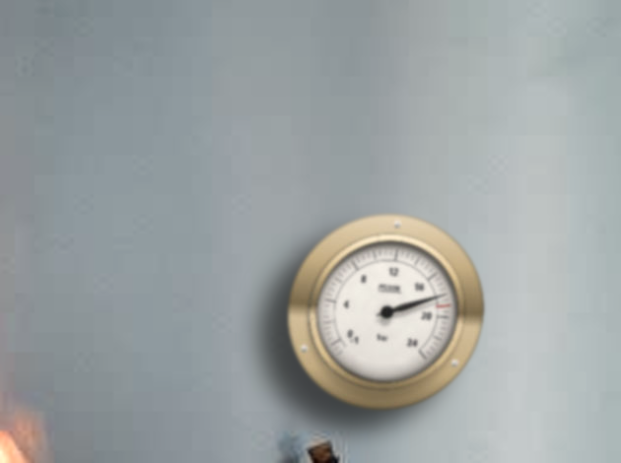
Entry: bar 18
